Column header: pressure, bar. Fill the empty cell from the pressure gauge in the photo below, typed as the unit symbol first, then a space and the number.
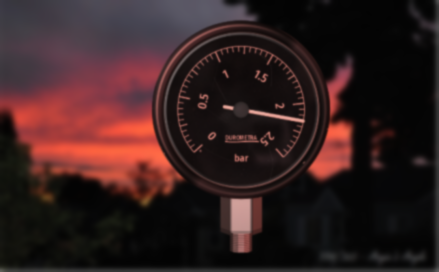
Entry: bar 2.15
